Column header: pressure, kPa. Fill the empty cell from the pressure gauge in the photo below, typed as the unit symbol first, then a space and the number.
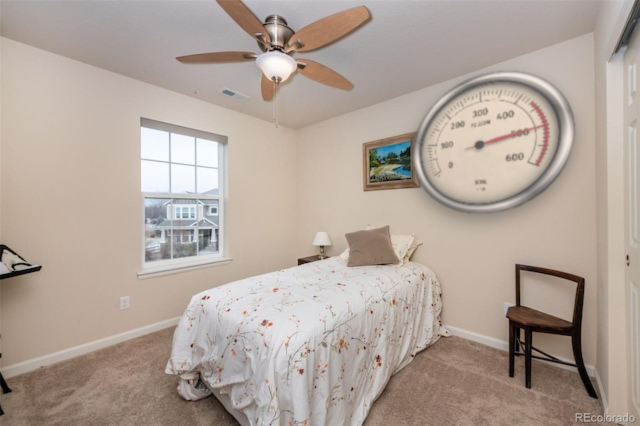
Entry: kPa 500
